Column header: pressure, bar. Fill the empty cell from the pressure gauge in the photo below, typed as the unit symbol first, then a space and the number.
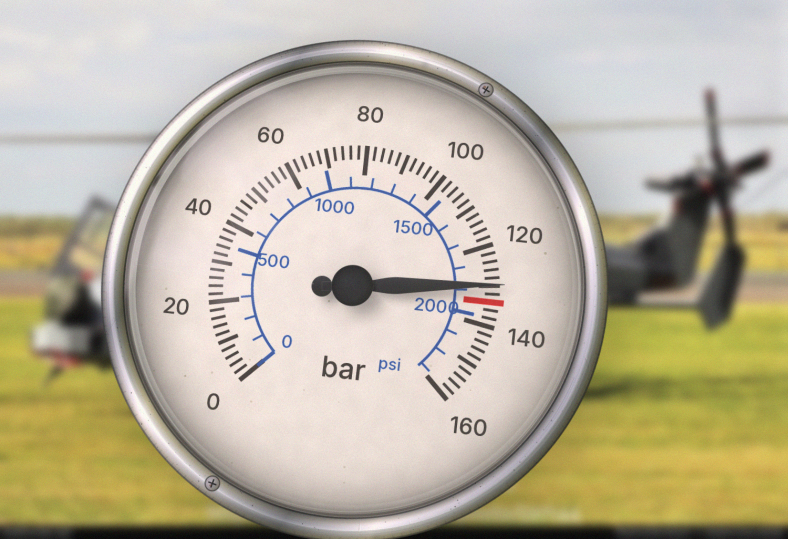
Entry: bar 130
